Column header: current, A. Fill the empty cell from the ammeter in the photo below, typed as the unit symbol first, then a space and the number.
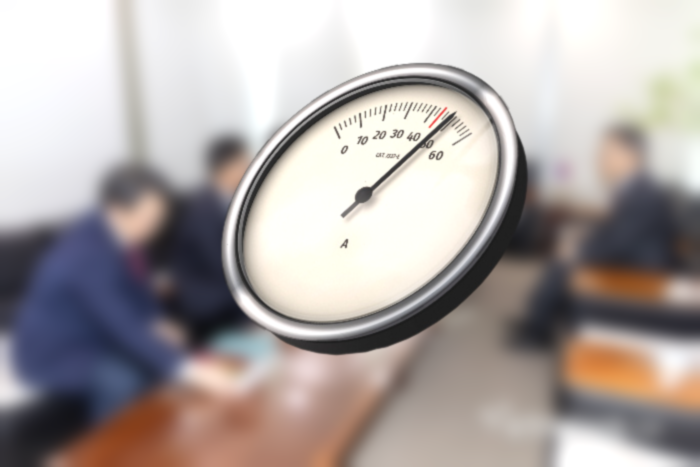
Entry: A 50
